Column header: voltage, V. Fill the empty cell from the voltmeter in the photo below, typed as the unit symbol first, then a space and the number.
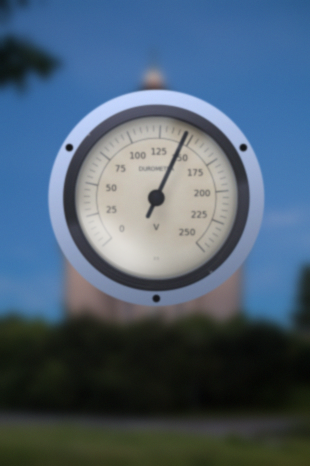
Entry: V 145
